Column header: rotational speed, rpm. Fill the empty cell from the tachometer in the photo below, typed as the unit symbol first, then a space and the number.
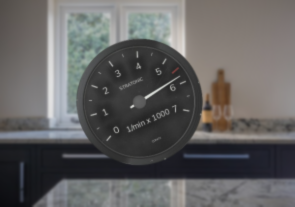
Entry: rpm 5750
